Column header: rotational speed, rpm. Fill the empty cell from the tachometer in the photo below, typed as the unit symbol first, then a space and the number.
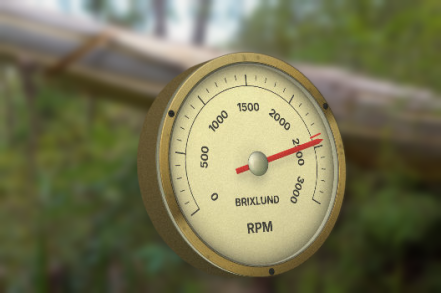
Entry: rpm 2450
